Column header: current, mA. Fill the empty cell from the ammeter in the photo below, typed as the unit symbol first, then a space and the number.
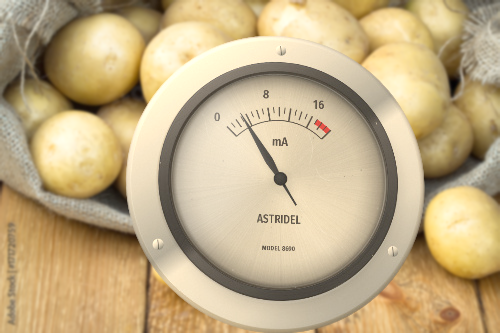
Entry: mA 3
